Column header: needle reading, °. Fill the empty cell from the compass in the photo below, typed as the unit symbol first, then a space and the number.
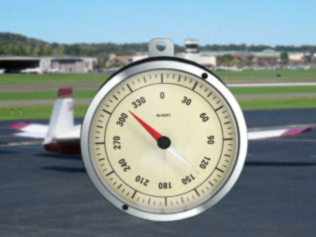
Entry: ° 315
